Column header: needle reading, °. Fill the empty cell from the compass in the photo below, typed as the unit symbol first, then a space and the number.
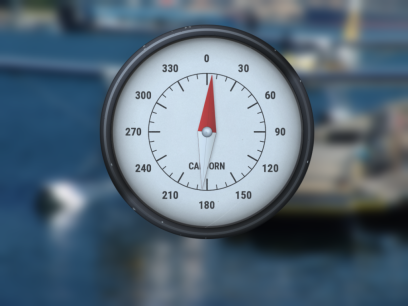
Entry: ° 5
